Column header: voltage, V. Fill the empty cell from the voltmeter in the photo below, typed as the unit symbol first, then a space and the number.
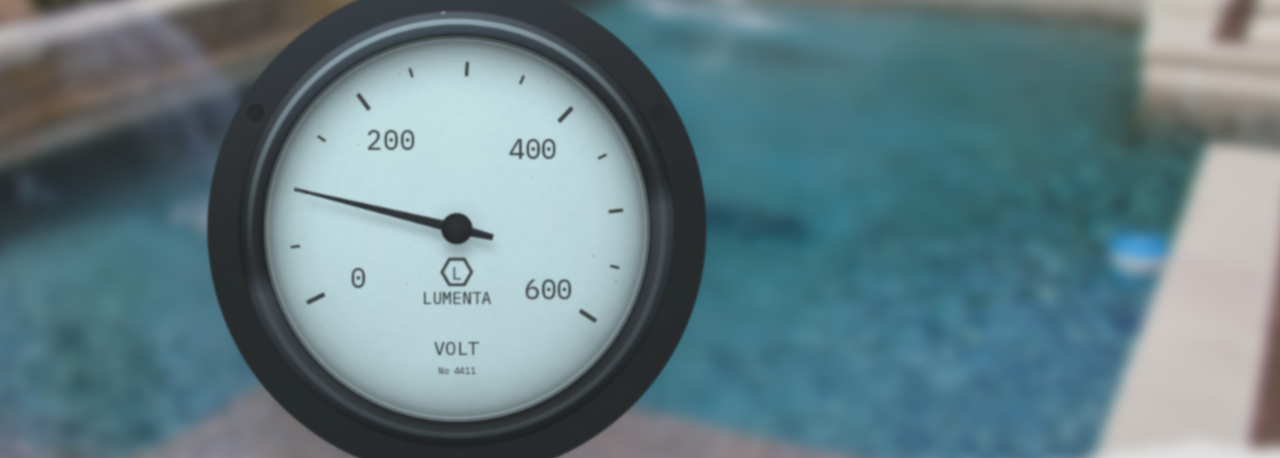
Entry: V 100
